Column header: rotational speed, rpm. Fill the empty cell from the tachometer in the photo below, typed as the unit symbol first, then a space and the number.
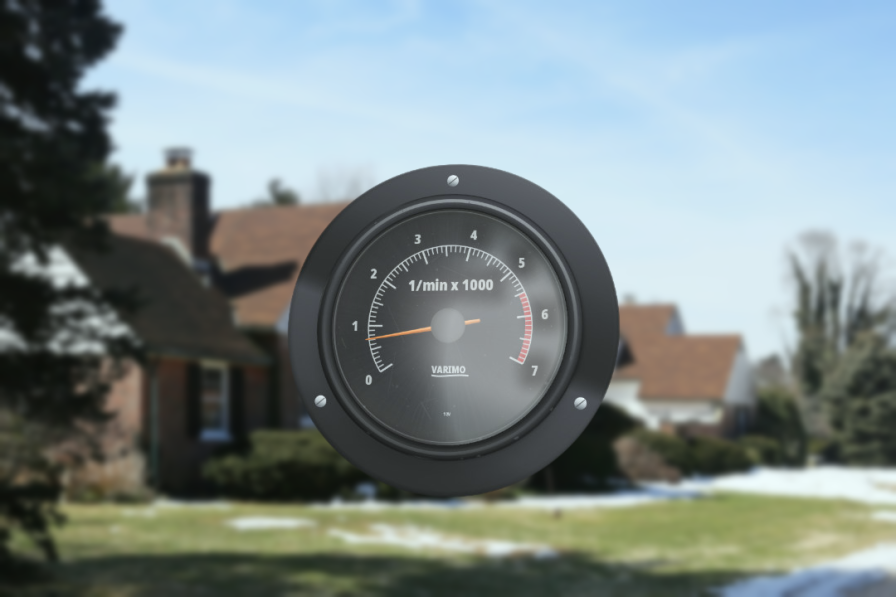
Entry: rpm 700
